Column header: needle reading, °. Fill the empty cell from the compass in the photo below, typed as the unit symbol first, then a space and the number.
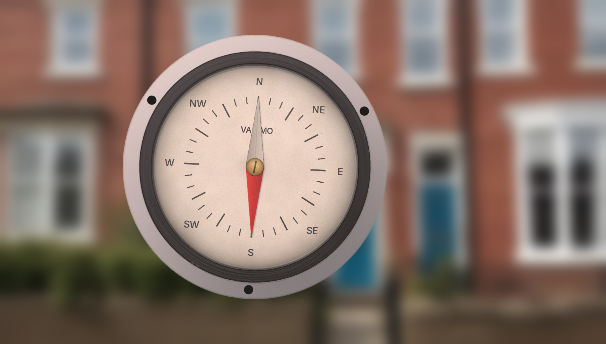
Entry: ° 180
